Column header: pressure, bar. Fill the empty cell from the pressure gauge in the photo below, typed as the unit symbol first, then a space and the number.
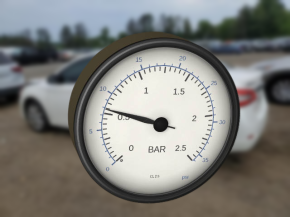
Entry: bar 0.55
